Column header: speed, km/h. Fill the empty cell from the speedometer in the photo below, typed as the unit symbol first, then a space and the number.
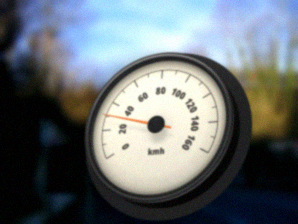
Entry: km/h 30
